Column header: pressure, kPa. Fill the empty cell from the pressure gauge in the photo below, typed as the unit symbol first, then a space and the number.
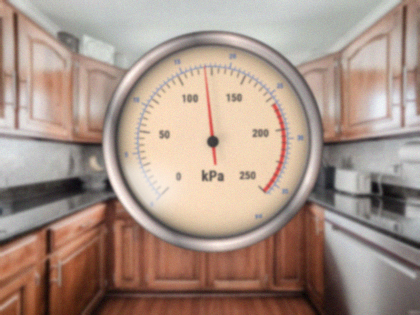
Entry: kPa 120
